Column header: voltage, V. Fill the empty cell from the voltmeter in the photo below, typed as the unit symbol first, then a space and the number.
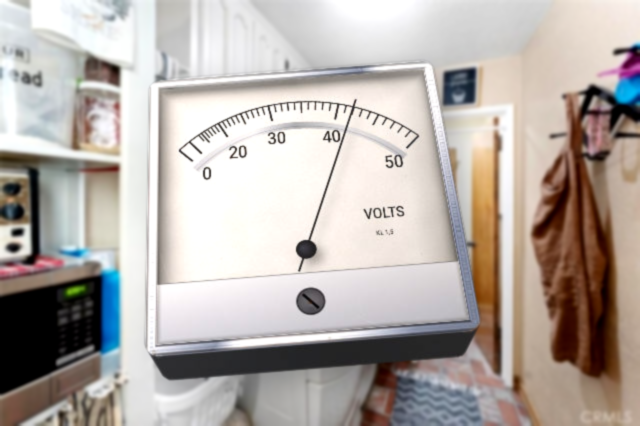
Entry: V 42
